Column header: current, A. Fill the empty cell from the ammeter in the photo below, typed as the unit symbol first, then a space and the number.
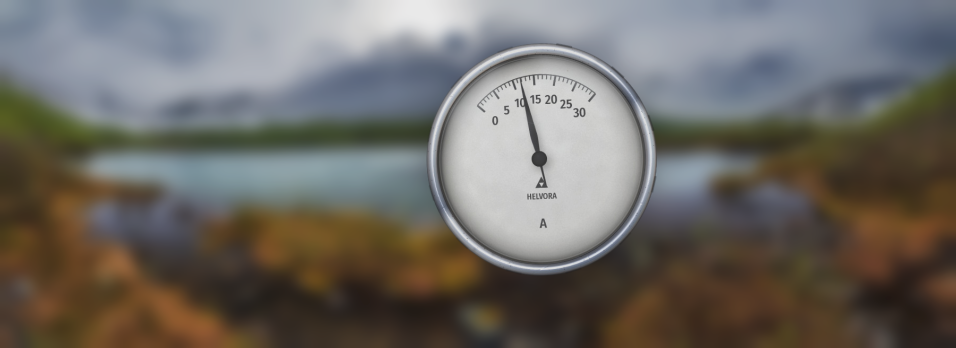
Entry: A 12
